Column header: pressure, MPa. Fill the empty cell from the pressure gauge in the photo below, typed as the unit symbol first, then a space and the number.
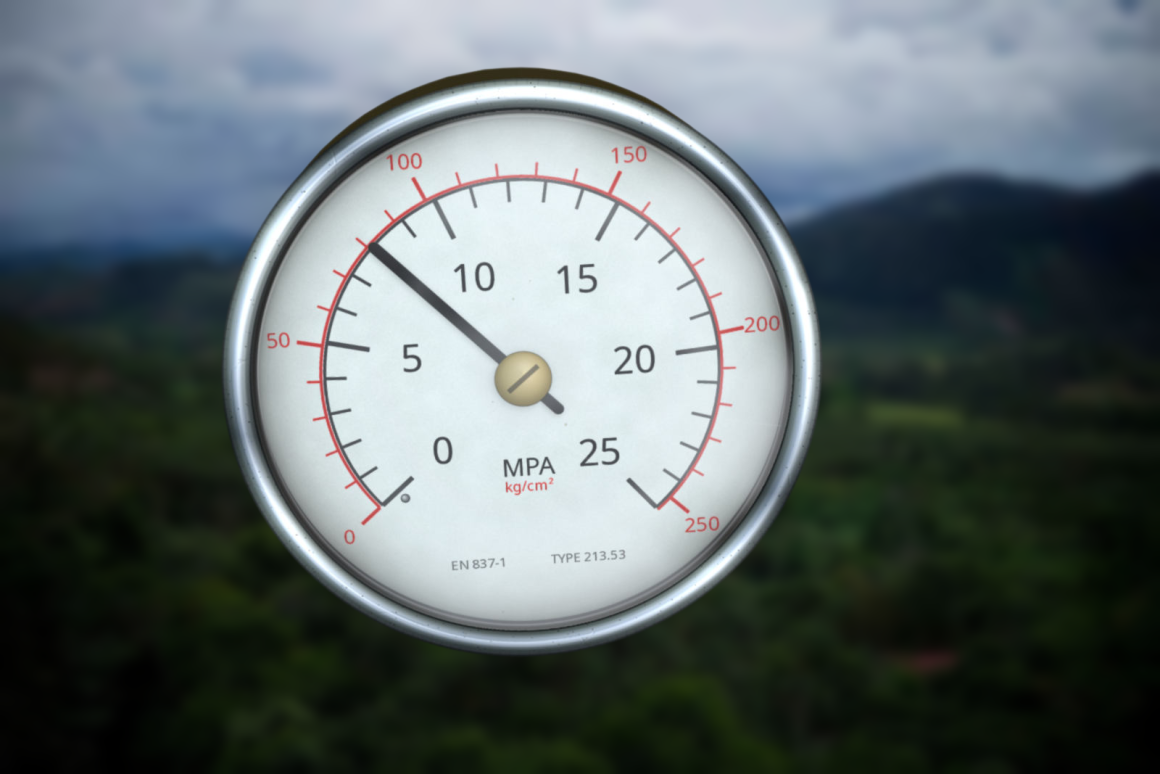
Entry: MPa 8
